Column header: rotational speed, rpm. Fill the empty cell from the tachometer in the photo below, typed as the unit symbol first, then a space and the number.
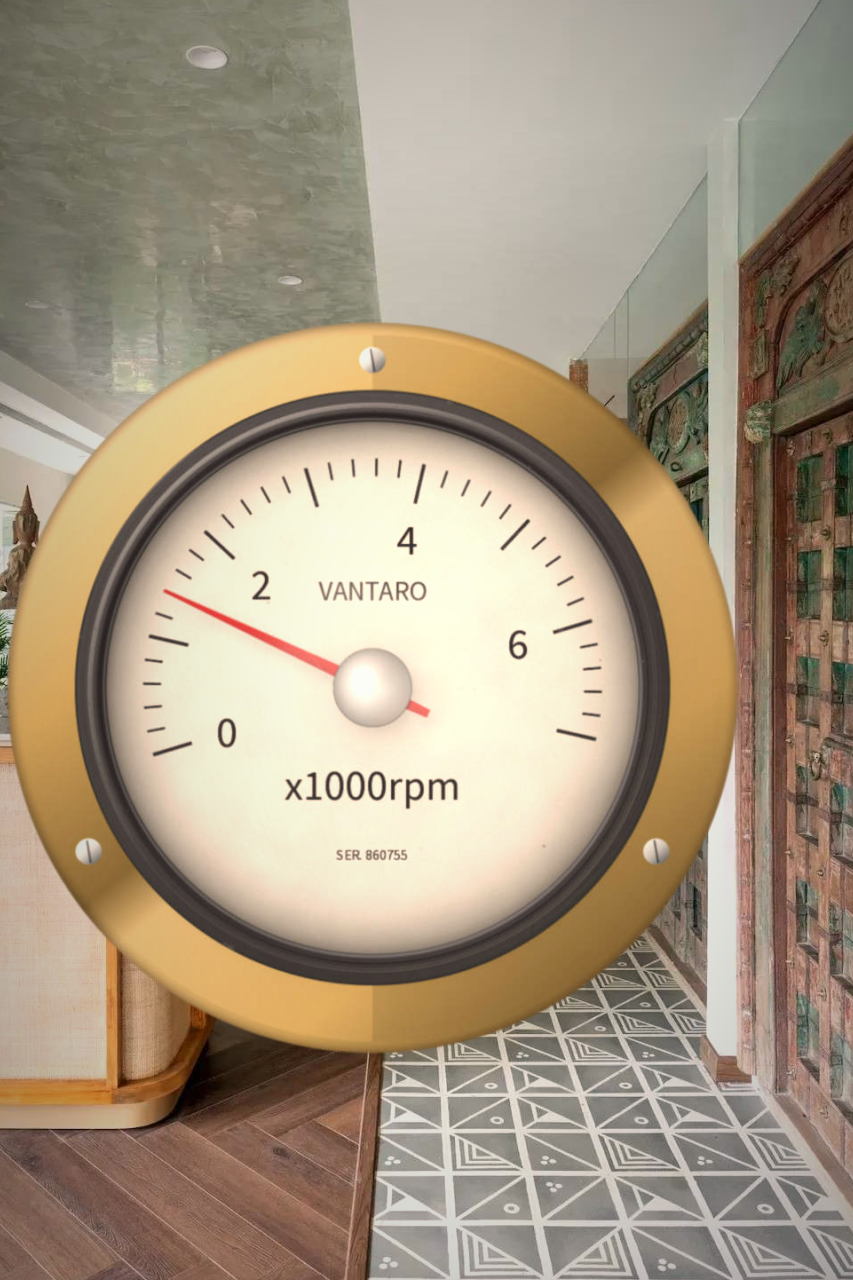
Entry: rpm 1400
